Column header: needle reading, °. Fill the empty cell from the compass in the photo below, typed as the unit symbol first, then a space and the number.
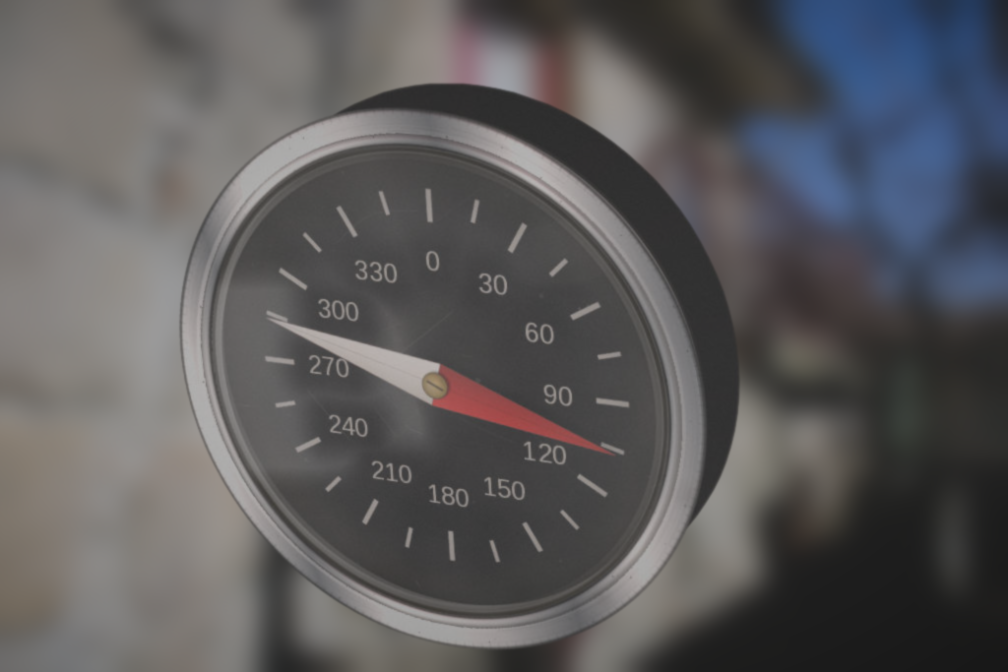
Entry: ° 105
